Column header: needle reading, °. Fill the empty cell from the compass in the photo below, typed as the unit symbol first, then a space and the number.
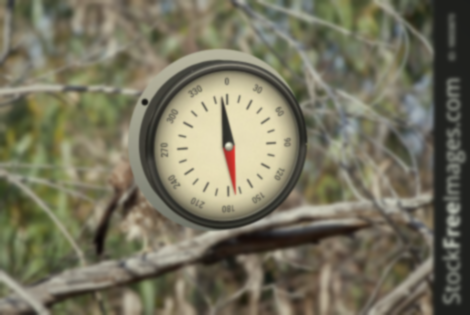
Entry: ° 172.5
